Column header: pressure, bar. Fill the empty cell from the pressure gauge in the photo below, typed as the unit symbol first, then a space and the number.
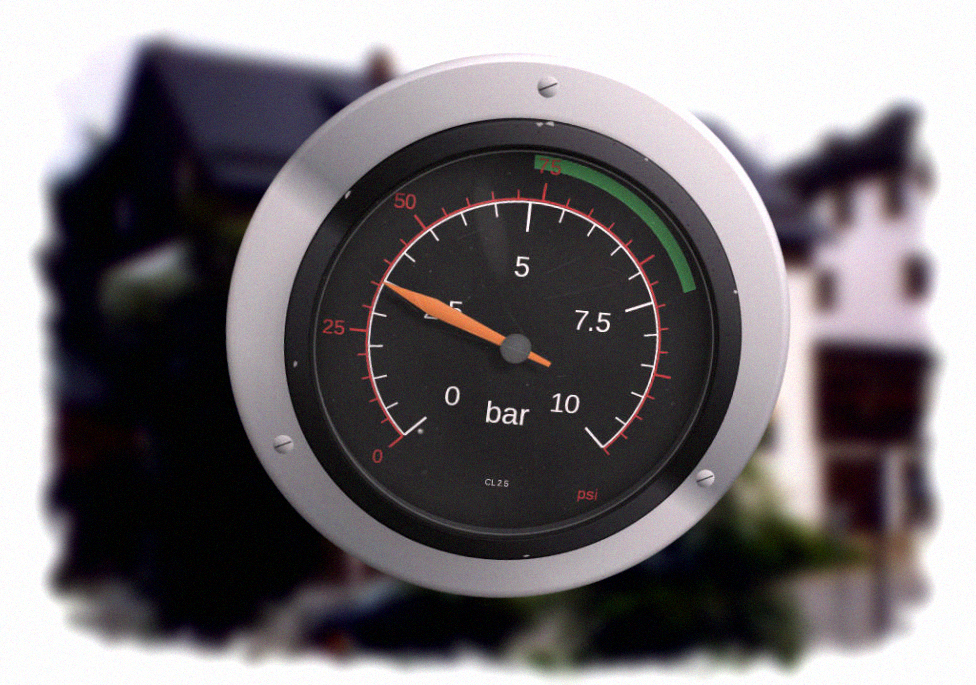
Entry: bar 2.5
